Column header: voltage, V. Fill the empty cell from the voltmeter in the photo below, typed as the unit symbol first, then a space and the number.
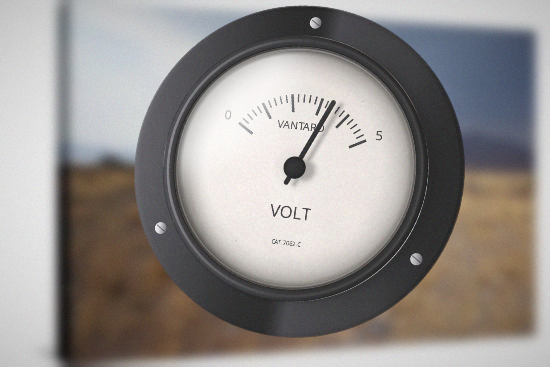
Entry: V 3.4
